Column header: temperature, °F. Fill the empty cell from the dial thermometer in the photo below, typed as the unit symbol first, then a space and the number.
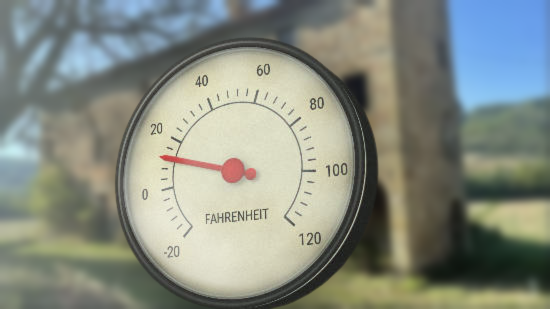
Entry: °F 12
